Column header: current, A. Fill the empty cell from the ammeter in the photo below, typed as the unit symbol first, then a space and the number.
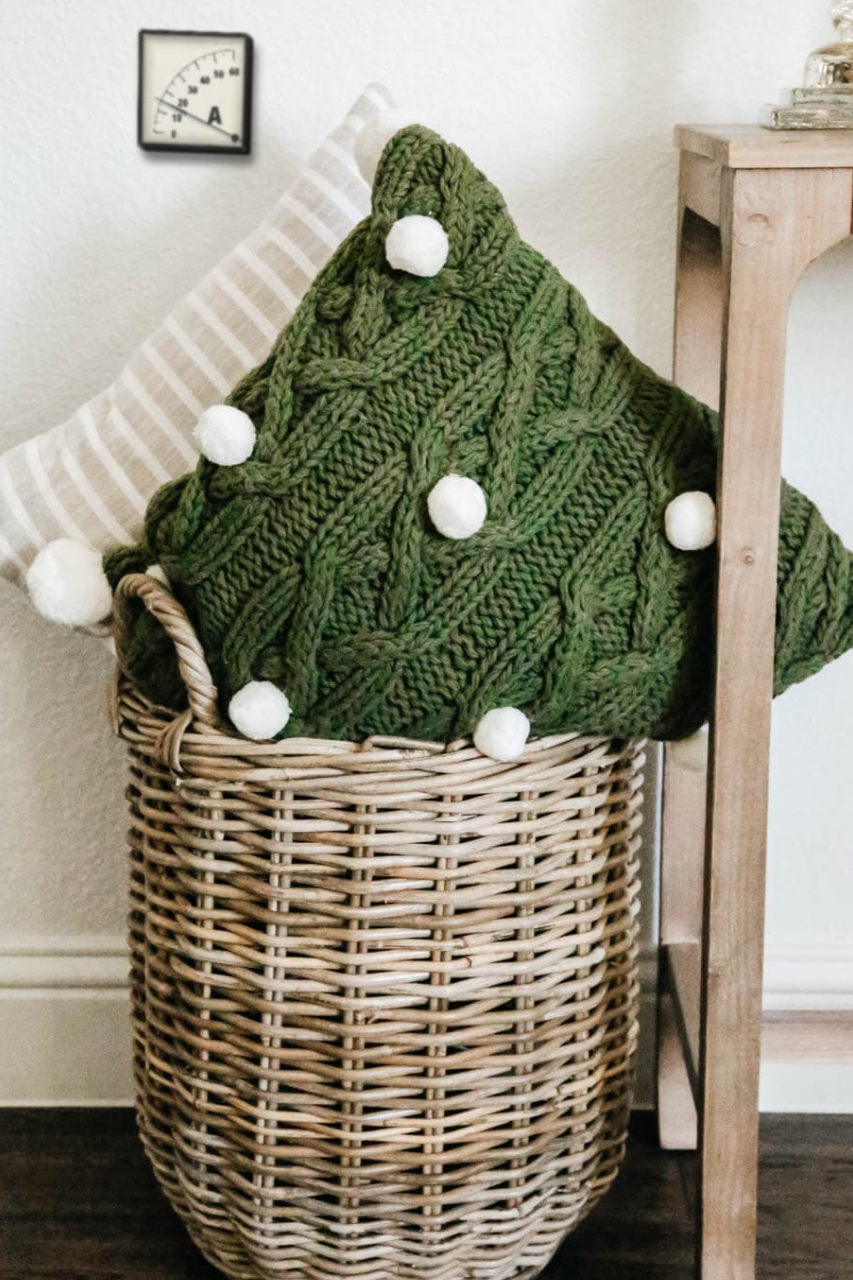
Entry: A 15
